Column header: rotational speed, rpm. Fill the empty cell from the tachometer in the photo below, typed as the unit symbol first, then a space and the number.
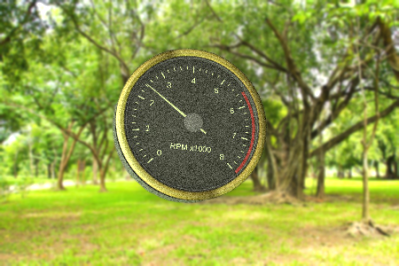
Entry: rpm 2400
